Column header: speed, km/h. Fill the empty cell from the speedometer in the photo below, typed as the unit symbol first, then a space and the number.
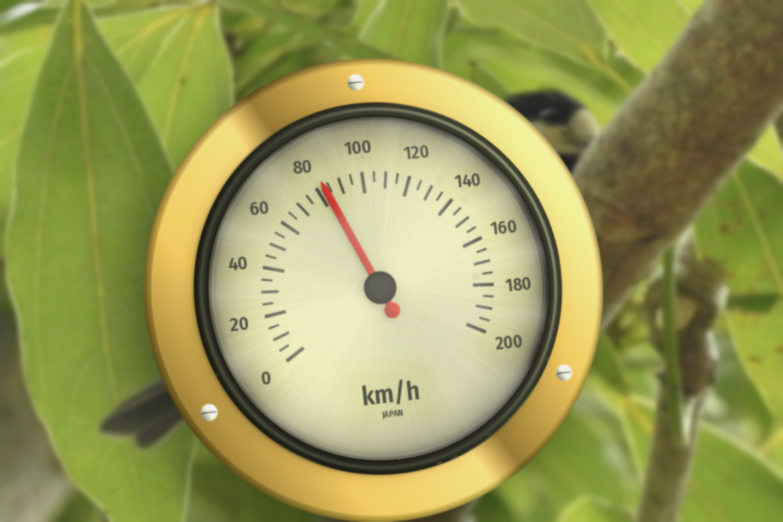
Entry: km/h 82.5
